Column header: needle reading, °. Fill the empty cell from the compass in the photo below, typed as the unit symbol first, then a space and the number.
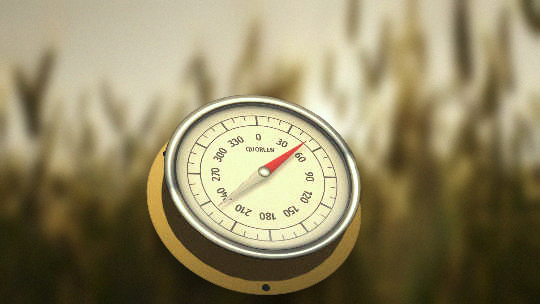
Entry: ° 50
